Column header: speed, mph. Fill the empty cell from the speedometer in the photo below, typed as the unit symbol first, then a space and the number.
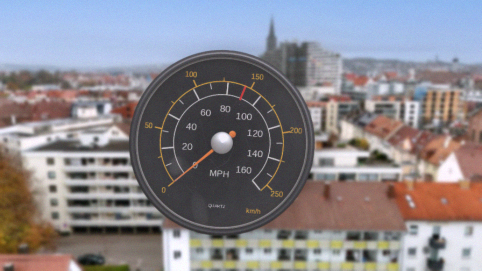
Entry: mph 0
